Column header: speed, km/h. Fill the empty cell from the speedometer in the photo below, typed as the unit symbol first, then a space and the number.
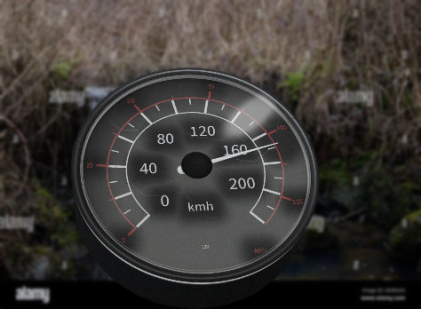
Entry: km/h 170
